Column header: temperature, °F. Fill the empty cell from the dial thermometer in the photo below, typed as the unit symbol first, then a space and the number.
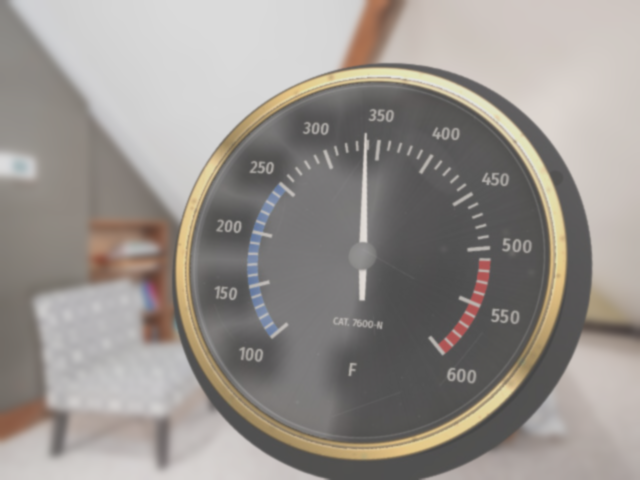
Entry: °F 340
